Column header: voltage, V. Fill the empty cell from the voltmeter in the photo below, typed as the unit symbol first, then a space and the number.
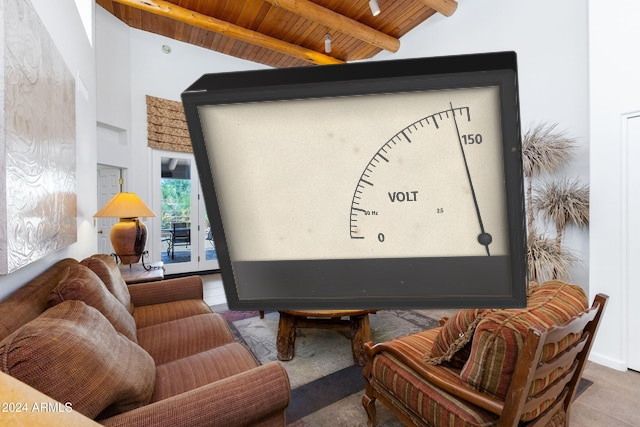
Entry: V 140
